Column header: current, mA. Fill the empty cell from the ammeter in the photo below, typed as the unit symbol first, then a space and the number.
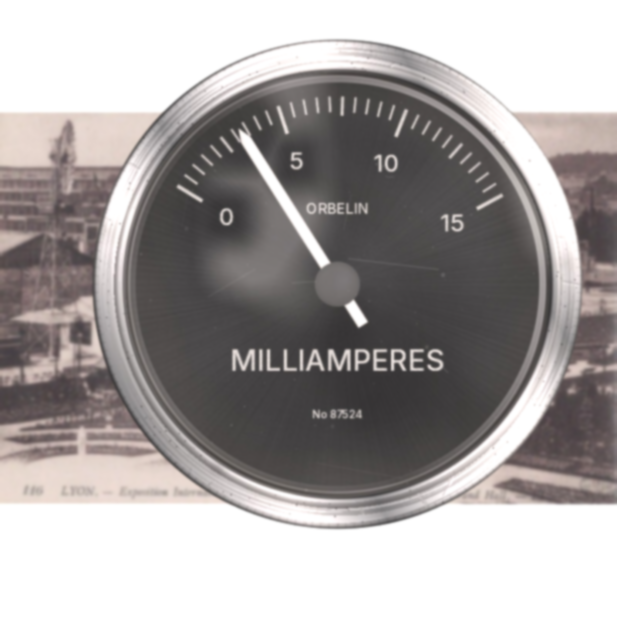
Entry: mA 3.25
